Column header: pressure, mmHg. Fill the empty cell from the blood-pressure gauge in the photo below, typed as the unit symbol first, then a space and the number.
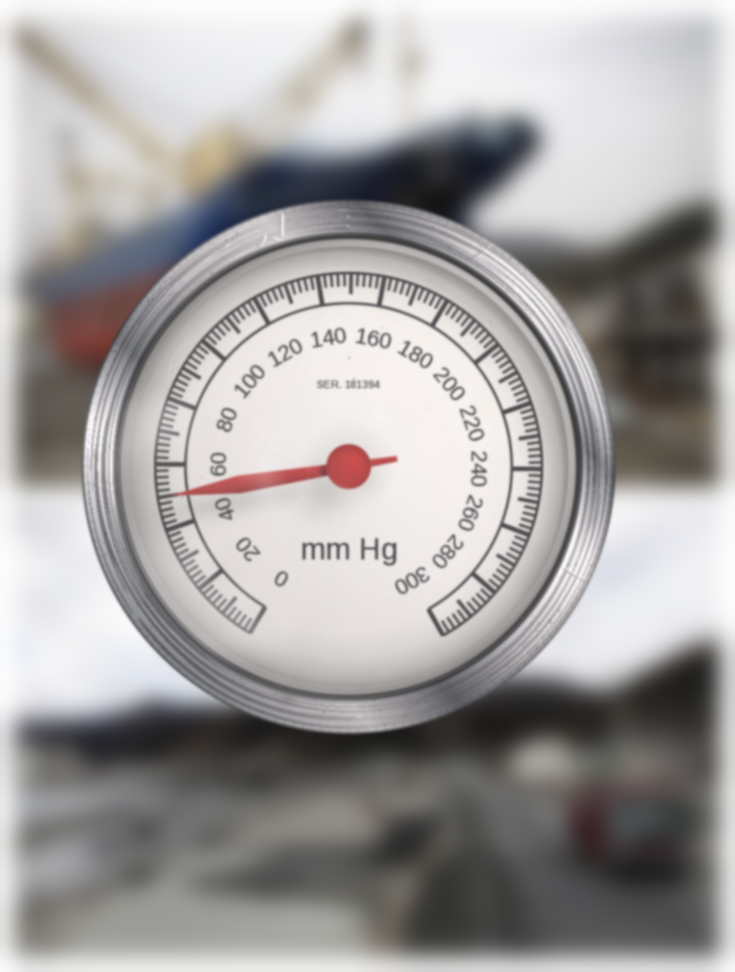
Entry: mmHg 50
